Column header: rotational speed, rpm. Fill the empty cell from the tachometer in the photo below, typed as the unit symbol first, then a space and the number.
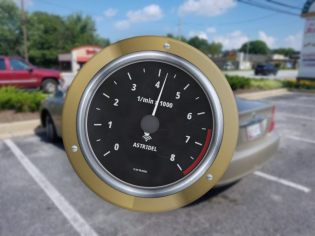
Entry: rpm 4250
